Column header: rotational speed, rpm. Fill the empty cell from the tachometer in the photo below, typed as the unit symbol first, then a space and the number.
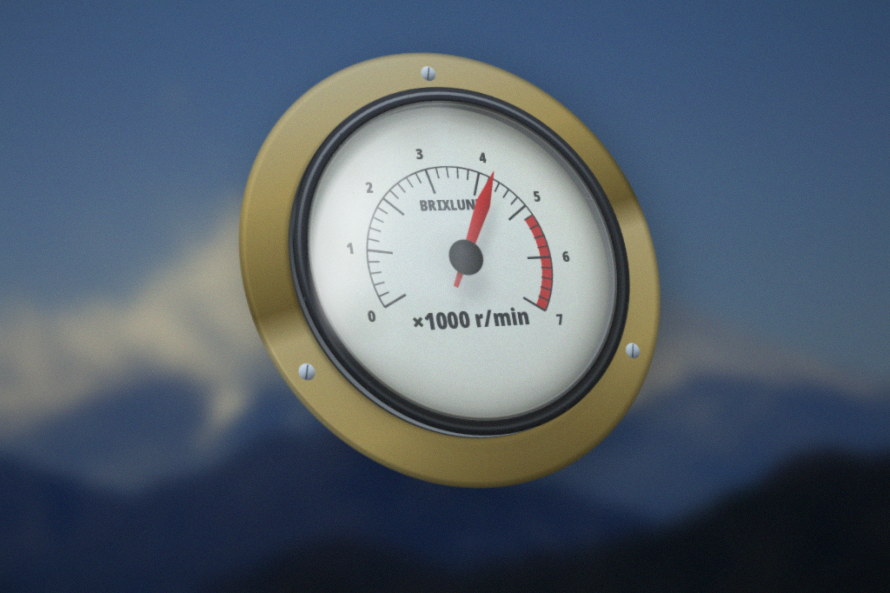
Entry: rpm 4200
